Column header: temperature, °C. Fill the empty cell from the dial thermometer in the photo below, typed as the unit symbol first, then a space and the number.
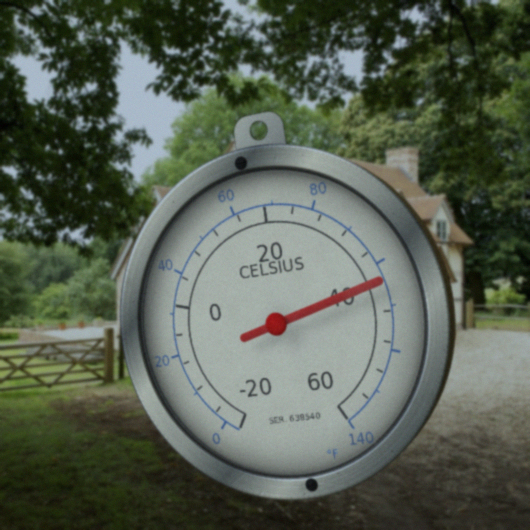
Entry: °C 40
